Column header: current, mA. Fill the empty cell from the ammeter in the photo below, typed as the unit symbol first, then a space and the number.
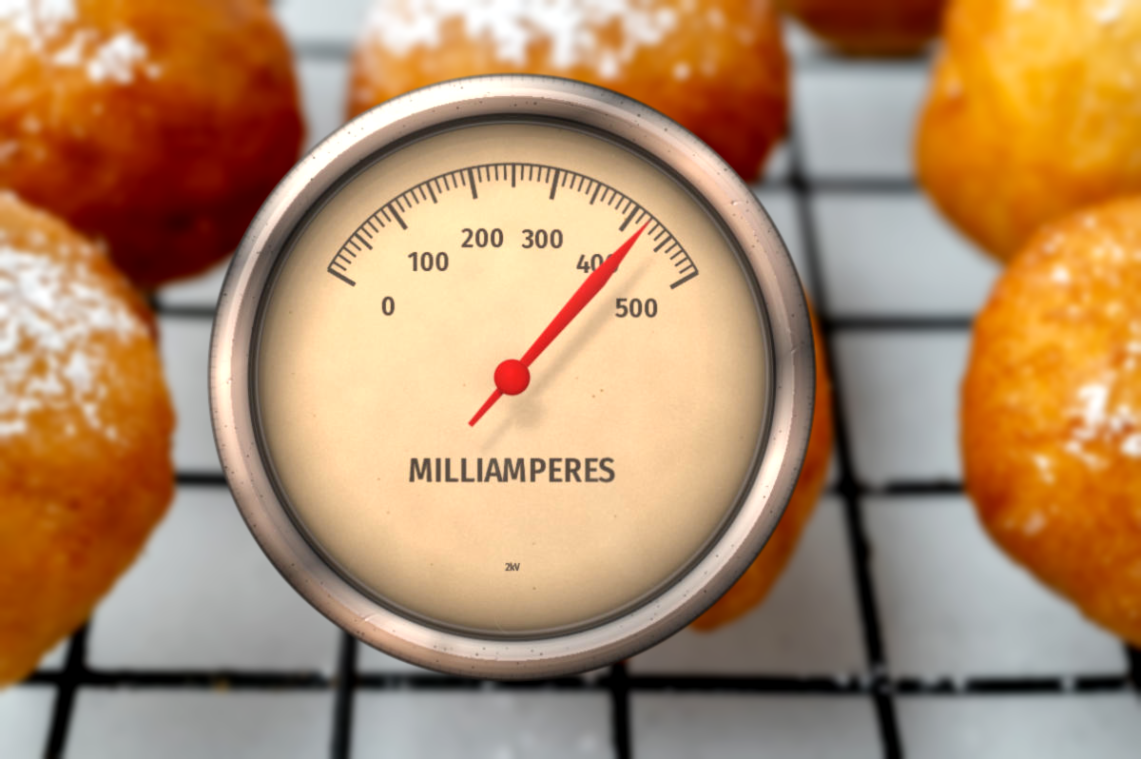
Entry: mA 420
